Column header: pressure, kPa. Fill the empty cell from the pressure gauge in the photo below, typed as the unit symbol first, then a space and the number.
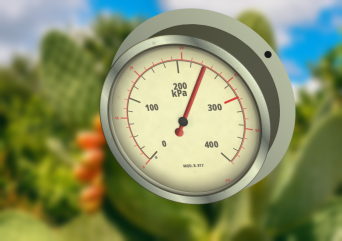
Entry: kPa 240
